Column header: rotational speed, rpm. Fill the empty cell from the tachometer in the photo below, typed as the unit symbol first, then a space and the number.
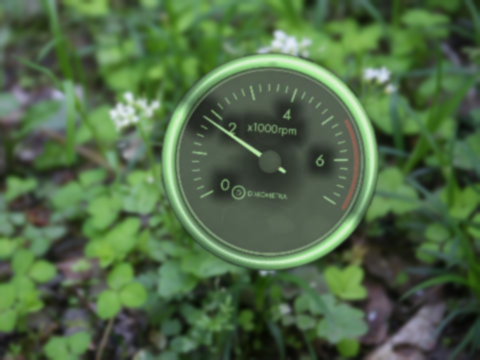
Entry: rpm 1800
